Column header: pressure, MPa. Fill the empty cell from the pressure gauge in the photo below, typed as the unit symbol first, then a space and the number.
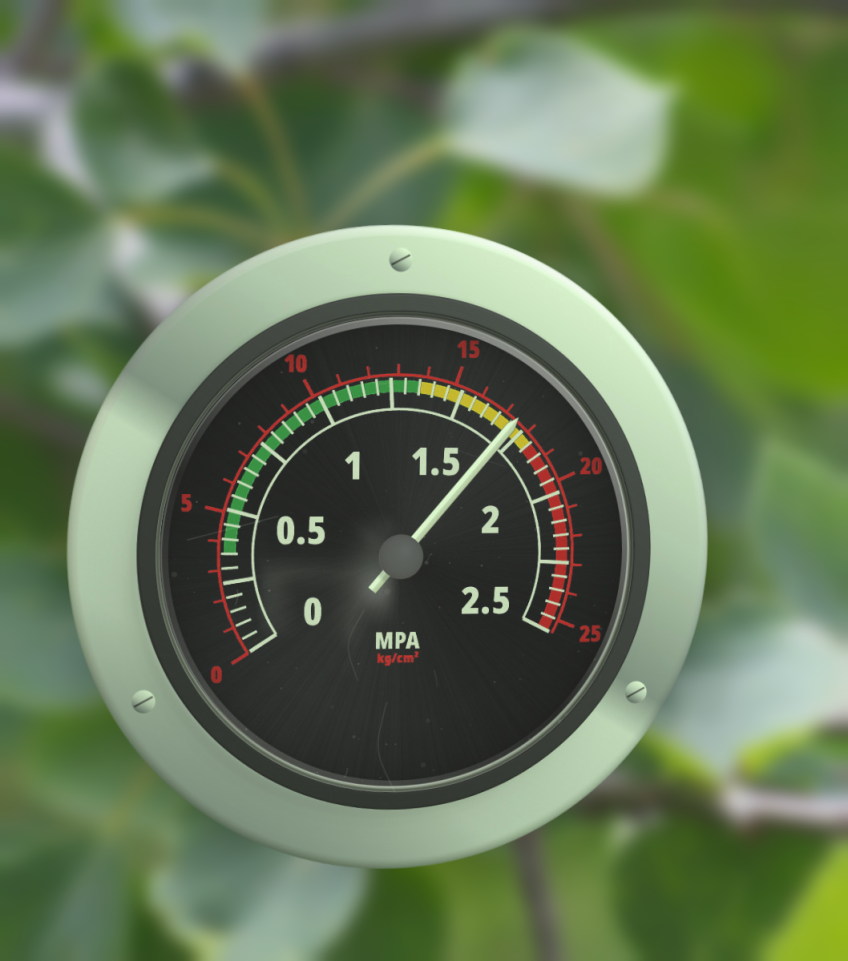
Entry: MPa 1.7
